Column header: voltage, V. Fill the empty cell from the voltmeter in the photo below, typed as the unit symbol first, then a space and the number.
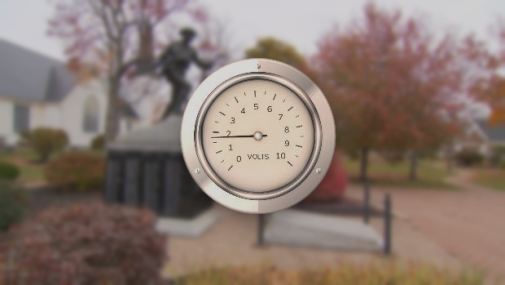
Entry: V 1.75
